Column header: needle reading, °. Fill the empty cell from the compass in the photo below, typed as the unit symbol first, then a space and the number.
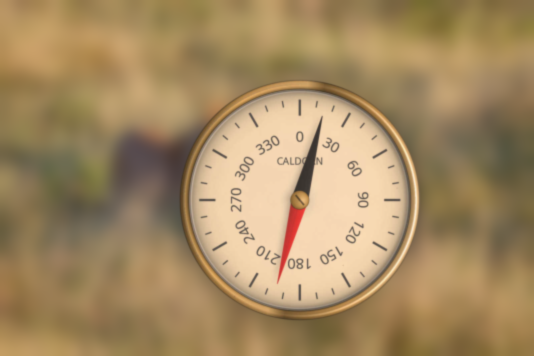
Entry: ° 195
